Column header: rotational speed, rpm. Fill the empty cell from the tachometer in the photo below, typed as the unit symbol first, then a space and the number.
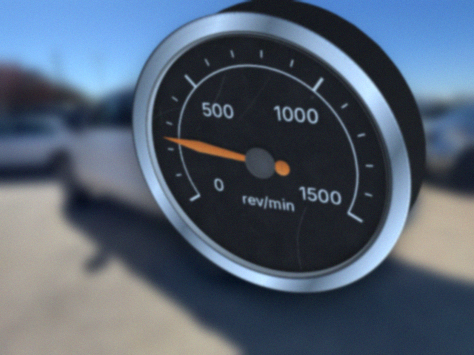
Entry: rpm 250
